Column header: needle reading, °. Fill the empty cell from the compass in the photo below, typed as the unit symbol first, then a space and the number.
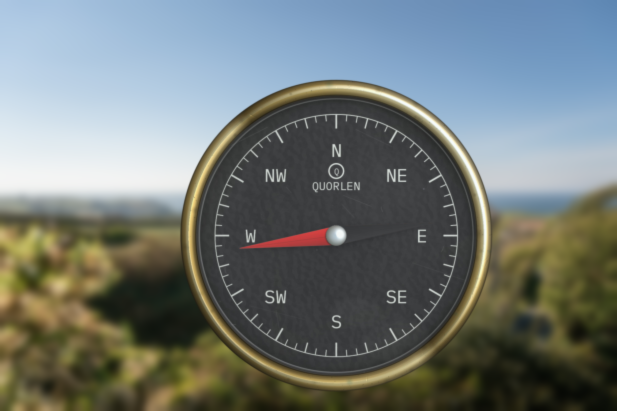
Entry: ° 262.5
